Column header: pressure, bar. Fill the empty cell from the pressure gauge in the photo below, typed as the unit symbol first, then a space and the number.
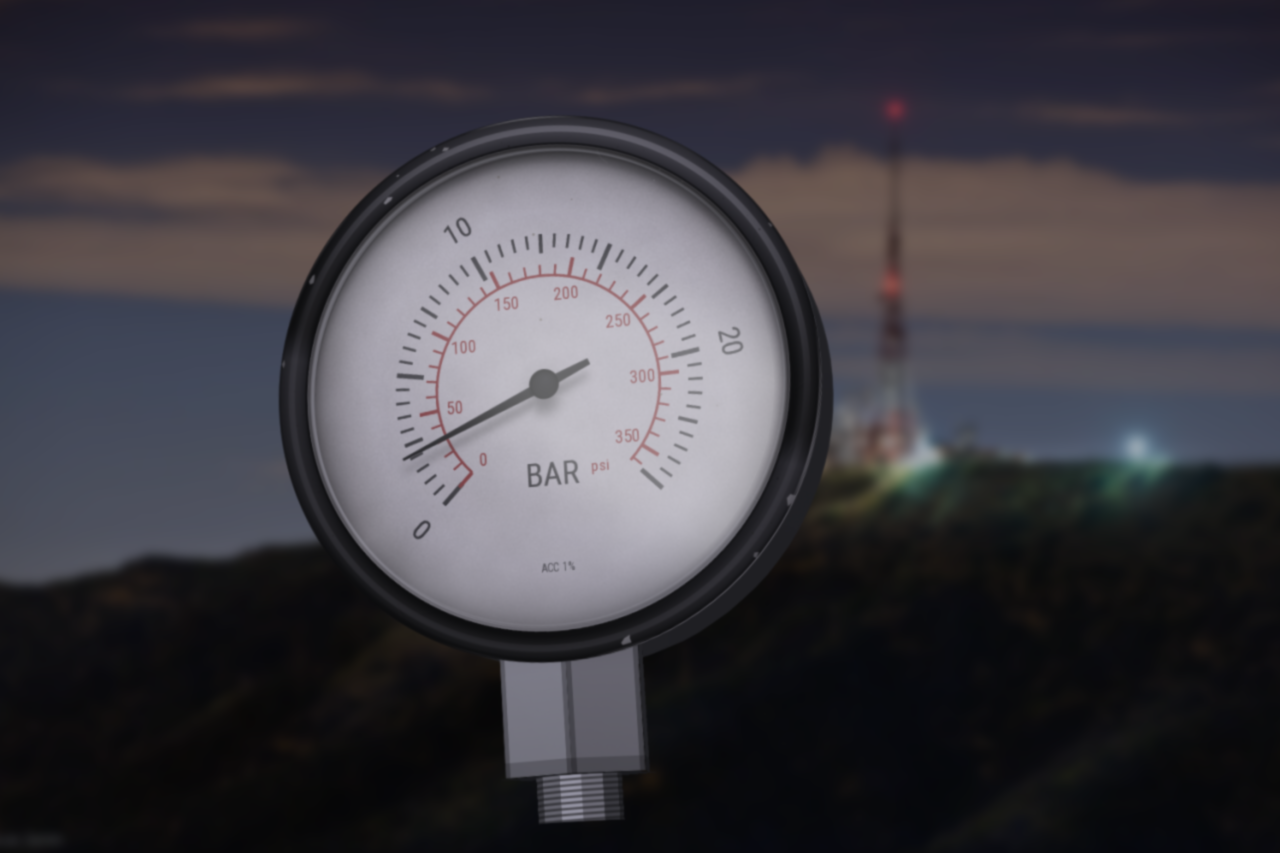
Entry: bar 2
